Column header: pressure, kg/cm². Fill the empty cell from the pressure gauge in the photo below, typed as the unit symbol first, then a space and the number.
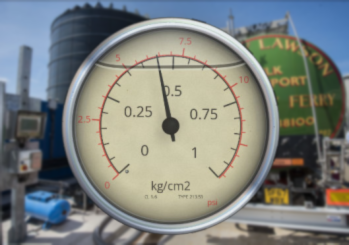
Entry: kg/cm² 0.45
